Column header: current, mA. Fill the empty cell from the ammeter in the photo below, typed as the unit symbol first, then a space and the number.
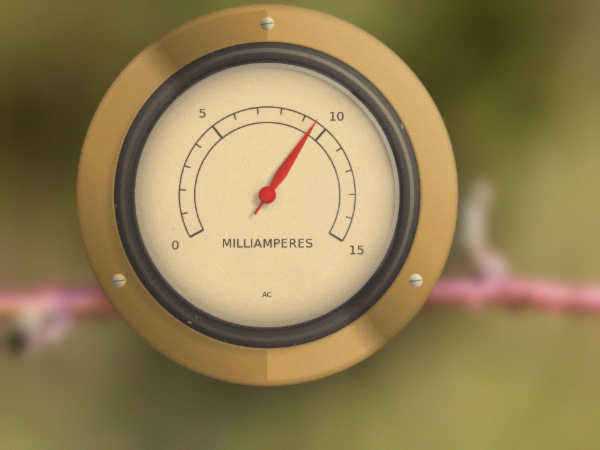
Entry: mA 9.5
